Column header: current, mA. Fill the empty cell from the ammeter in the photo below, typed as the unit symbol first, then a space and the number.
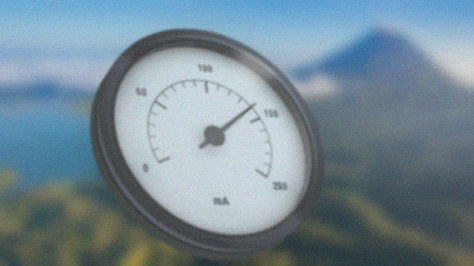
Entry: mA 140
